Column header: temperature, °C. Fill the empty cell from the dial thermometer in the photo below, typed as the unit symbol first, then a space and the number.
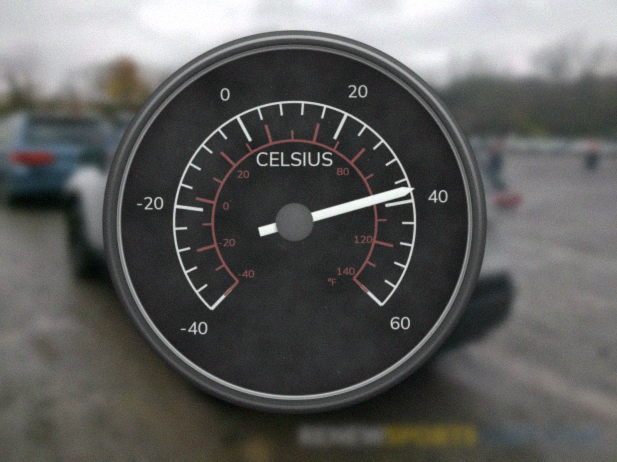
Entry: °C 38
